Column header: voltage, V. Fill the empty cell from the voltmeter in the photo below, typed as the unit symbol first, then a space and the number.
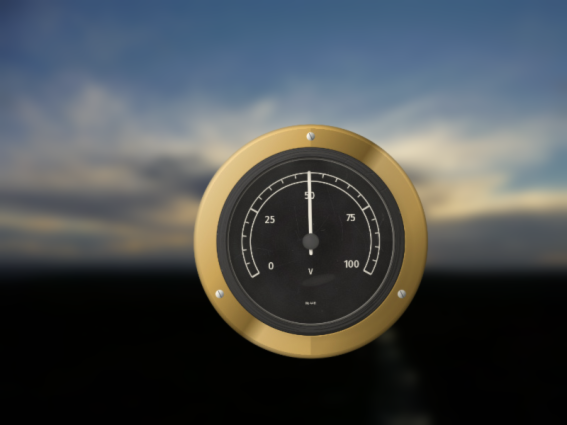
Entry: V 50
